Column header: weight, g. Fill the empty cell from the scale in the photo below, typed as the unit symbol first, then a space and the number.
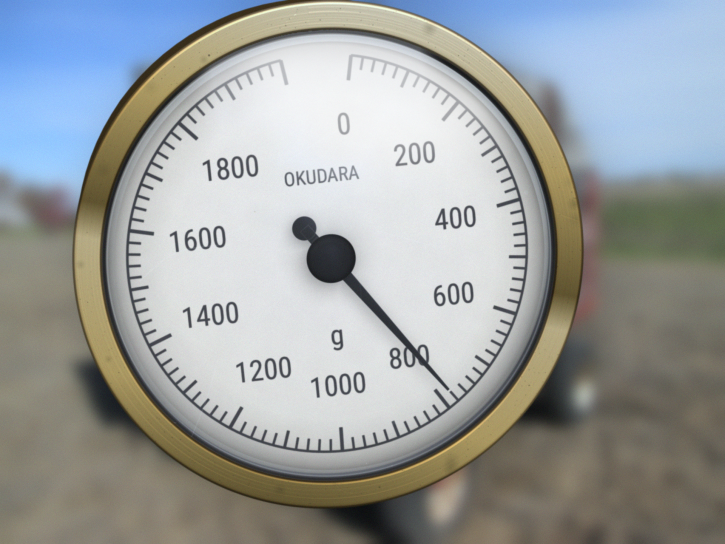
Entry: g 780
